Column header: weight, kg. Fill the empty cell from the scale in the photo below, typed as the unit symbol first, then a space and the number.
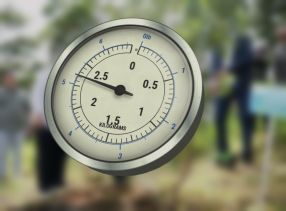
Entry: kg 2.35
